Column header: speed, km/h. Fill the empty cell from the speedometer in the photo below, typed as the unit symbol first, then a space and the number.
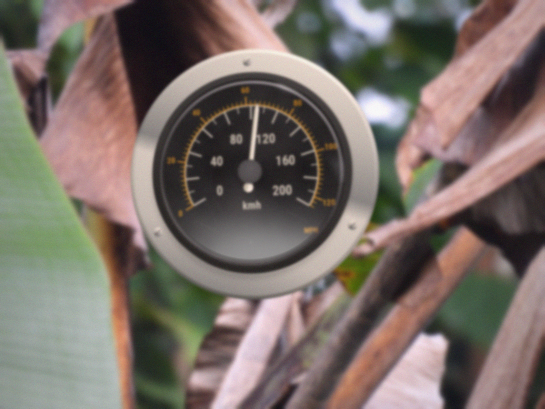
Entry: km/h 105
